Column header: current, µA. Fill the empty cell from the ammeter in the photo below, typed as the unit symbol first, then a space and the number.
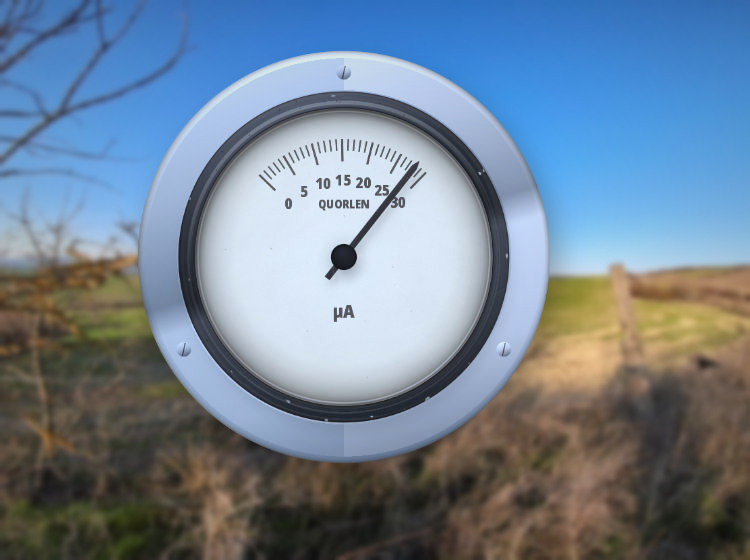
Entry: µA 28
